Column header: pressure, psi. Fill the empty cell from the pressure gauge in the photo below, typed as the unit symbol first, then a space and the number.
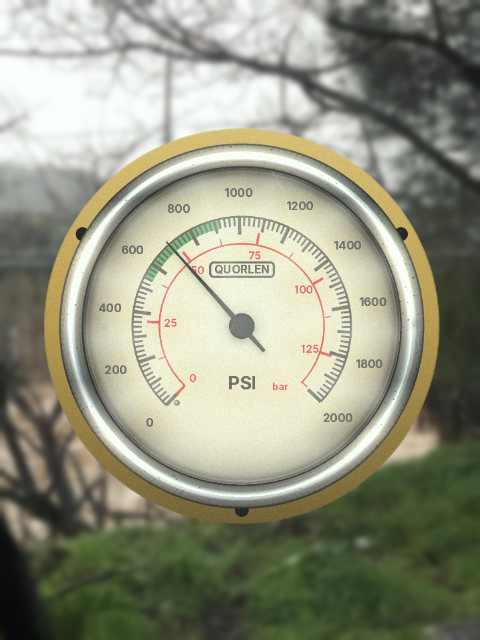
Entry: psi 700
